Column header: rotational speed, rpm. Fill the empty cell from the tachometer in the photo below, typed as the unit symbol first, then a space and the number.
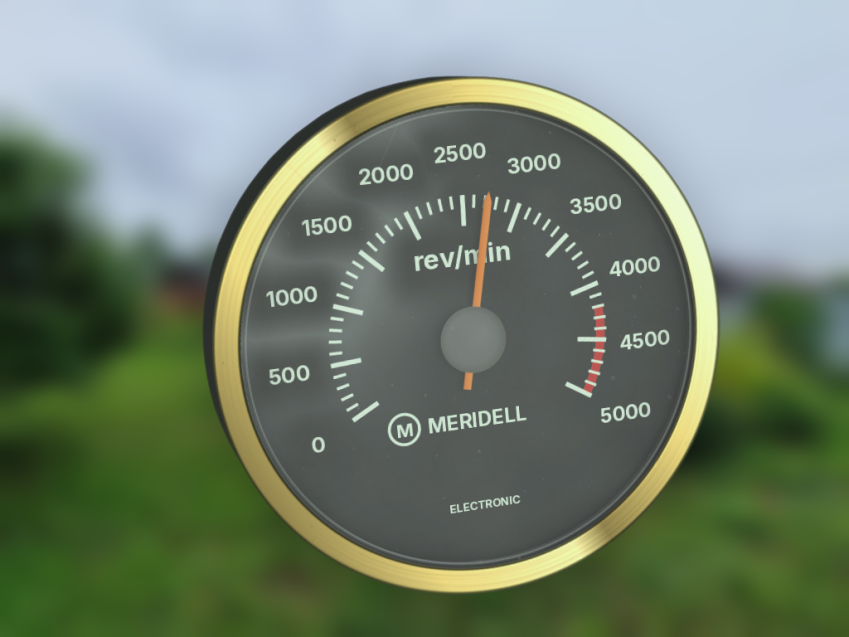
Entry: rpm 2700
